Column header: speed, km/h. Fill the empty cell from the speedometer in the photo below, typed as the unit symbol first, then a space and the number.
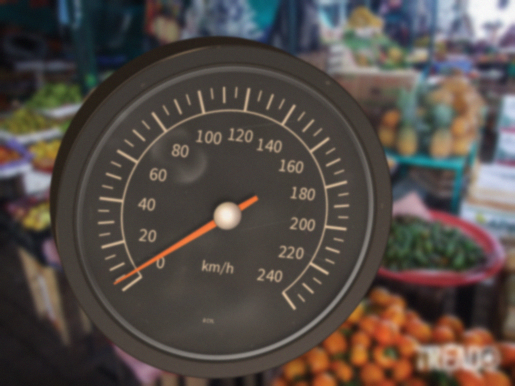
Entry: km/h 5
